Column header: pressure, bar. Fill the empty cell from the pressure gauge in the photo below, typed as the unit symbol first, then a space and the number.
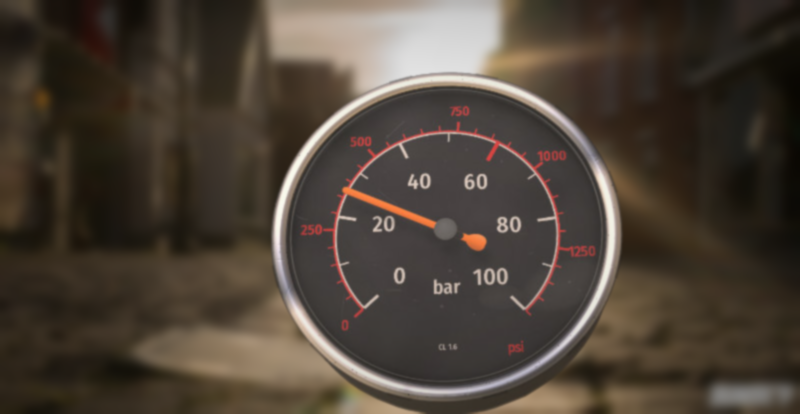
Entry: bar 25
